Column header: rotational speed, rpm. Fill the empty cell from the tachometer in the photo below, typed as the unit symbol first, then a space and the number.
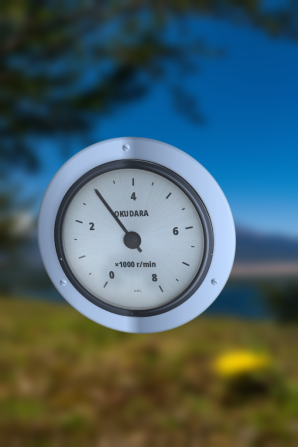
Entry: rpm 3000
